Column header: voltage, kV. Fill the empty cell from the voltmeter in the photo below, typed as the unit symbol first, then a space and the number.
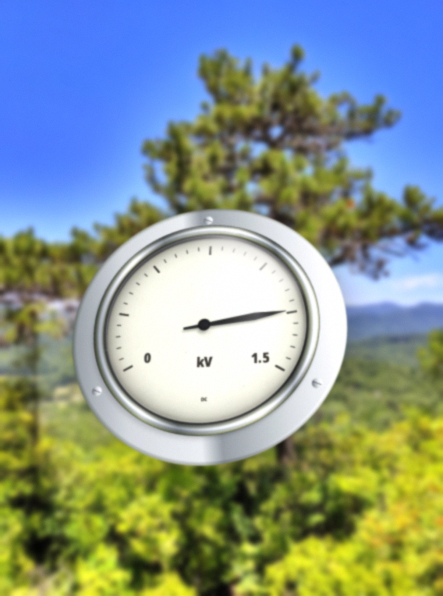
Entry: kV 1.25
